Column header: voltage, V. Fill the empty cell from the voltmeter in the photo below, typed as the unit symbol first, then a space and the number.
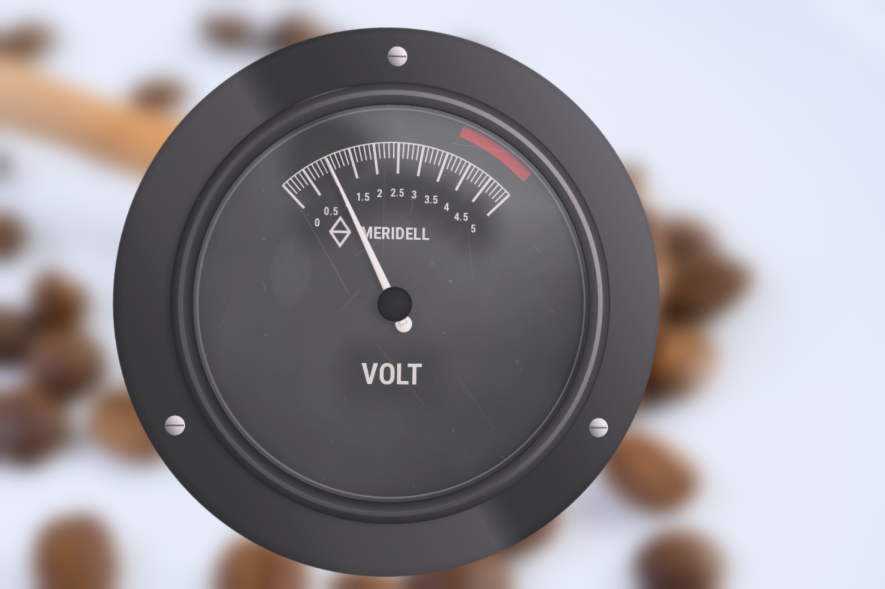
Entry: V 1
